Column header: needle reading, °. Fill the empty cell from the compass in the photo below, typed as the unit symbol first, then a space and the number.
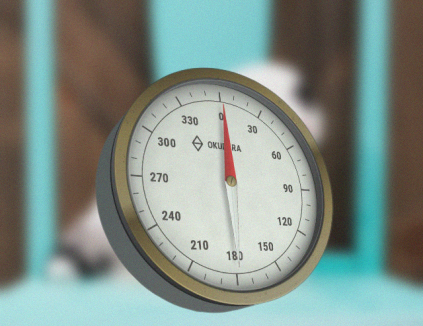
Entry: ° 0
